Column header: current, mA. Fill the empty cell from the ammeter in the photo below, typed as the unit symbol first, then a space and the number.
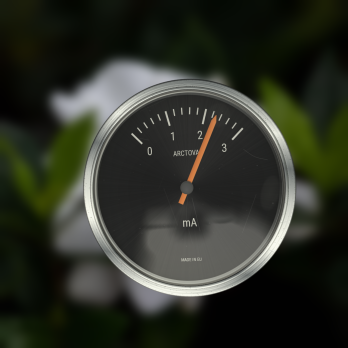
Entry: mA 2.3
